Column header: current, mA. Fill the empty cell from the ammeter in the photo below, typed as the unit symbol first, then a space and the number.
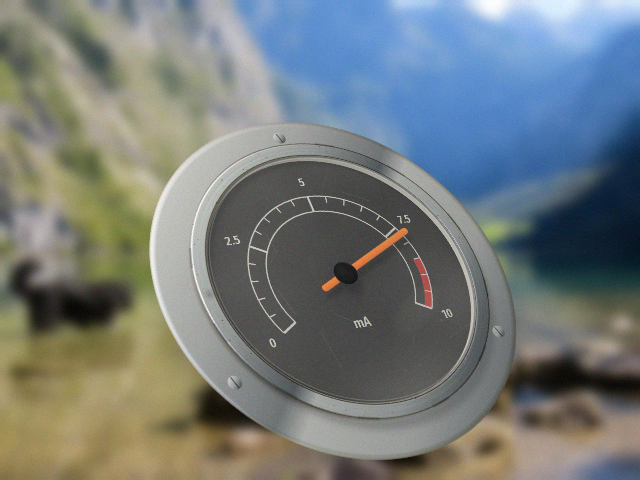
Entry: mA 7.75
